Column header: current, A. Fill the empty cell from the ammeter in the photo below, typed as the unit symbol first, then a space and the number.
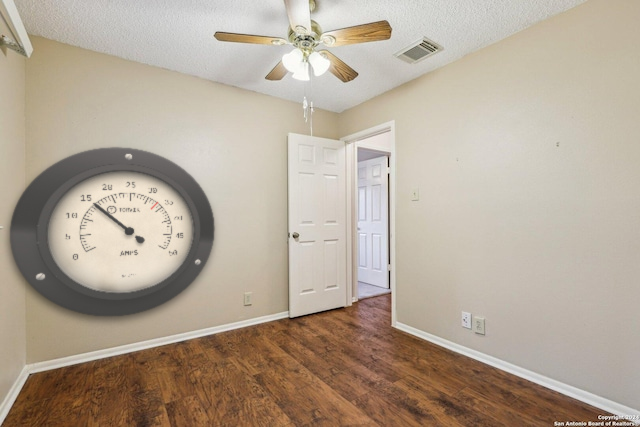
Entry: A 15
